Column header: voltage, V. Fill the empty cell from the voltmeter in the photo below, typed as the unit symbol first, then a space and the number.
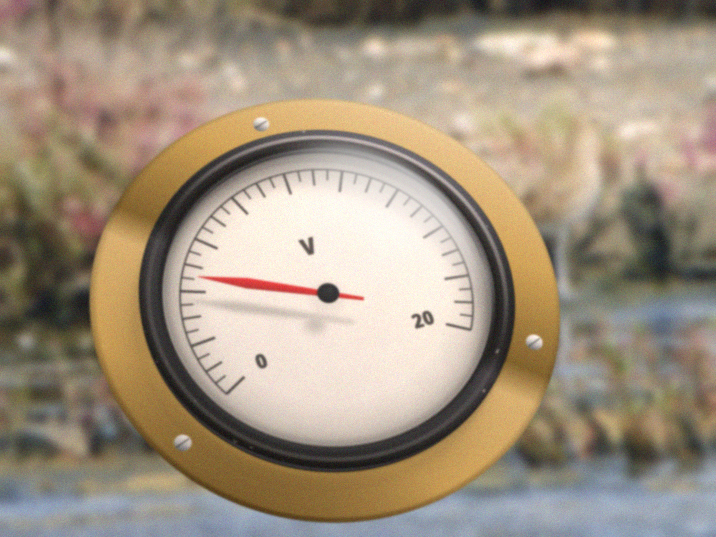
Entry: V 4.5
